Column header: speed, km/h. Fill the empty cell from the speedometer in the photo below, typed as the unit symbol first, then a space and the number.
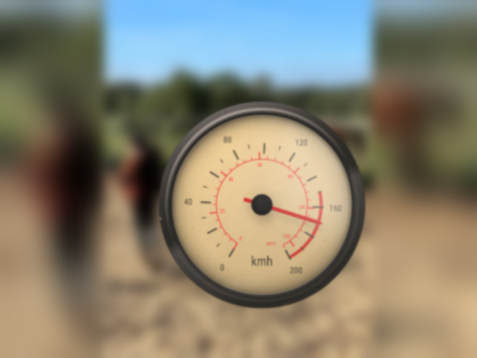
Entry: km/h 170
